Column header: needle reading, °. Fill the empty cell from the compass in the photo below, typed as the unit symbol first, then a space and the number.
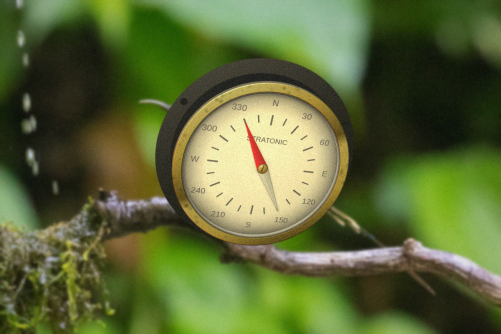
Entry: ° 330
